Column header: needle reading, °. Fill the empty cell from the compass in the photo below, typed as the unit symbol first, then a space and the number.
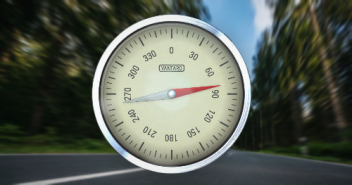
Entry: ° 80
